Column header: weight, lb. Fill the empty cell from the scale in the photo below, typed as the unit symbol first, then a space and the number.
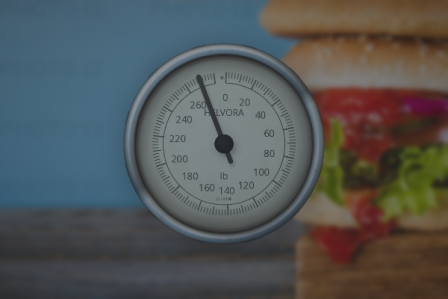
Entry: lb 270
